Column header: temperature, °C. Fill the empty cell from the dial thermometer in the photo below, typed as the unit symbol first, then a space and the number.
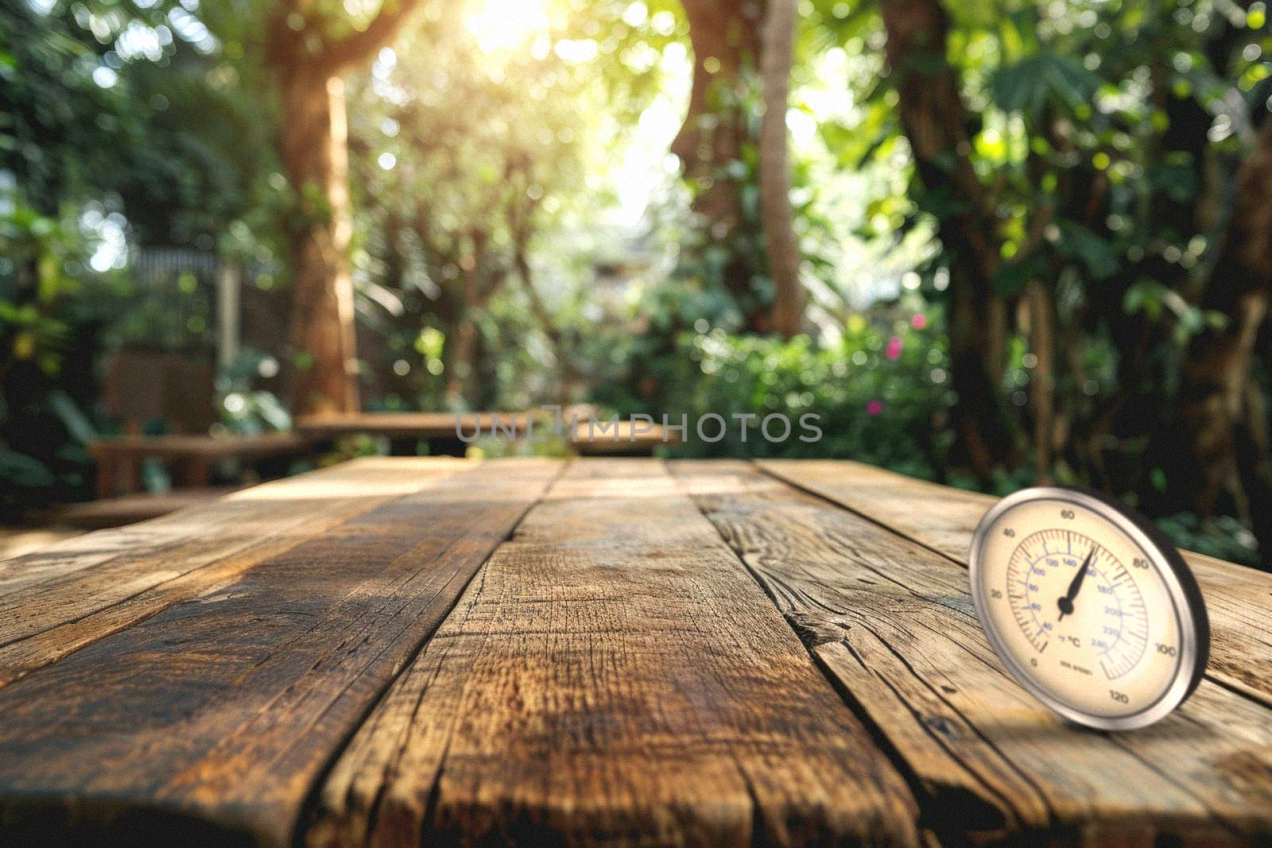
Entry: °C 70
